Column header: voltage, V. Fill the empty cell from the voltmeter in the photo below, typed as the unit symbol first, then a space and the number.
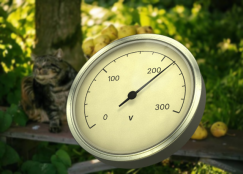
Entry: V 220
